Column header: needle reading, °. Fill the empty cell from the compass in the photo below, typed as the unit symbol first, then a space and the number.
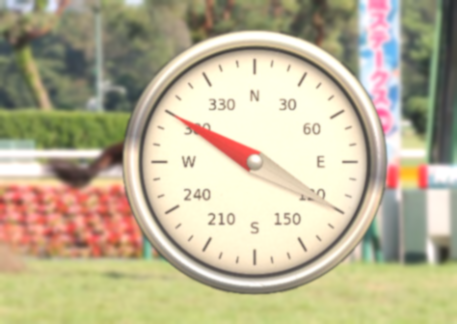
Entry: ° 300
